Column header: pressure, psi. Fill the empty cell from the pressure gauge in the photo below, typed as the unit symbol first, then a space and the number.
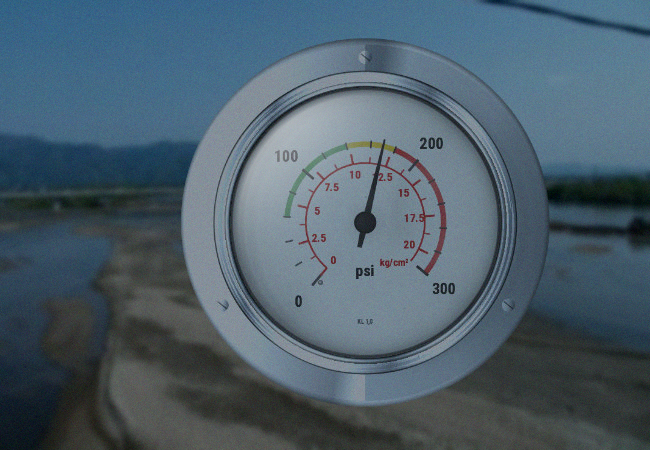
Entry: psi 170
